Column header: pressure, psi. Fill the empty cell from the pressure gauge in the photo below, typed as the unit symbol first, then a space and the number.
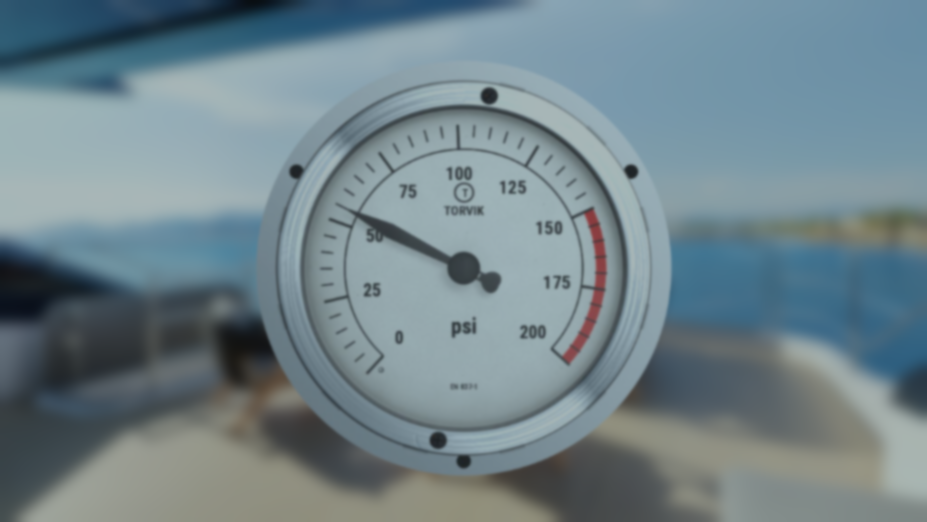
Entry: psi 55
